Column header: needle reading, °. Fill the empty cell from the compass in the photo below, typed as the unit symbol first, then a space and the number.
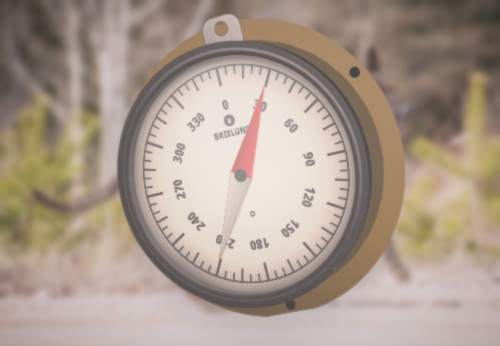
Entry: ° 30
